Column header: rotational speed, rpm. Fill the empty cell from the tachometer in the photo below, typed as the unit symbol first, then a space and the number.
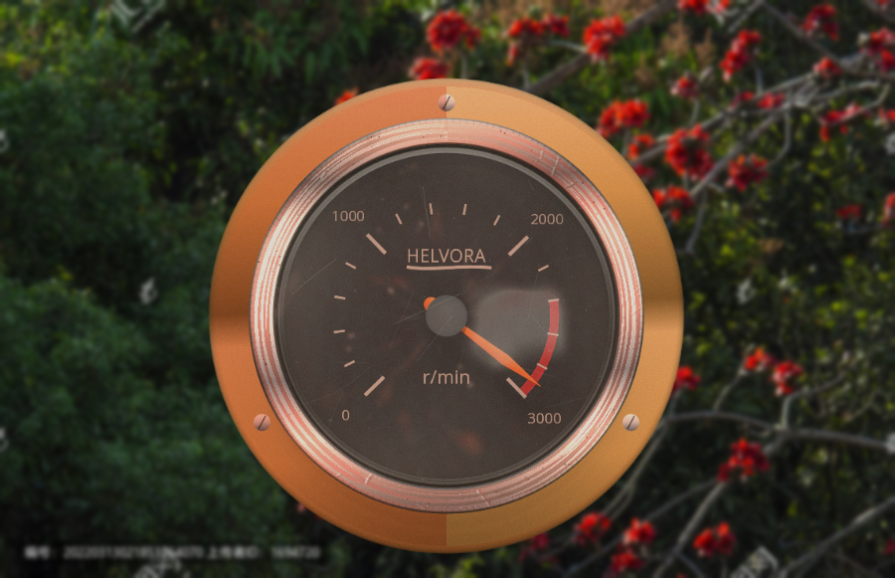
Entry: rpm 2900
